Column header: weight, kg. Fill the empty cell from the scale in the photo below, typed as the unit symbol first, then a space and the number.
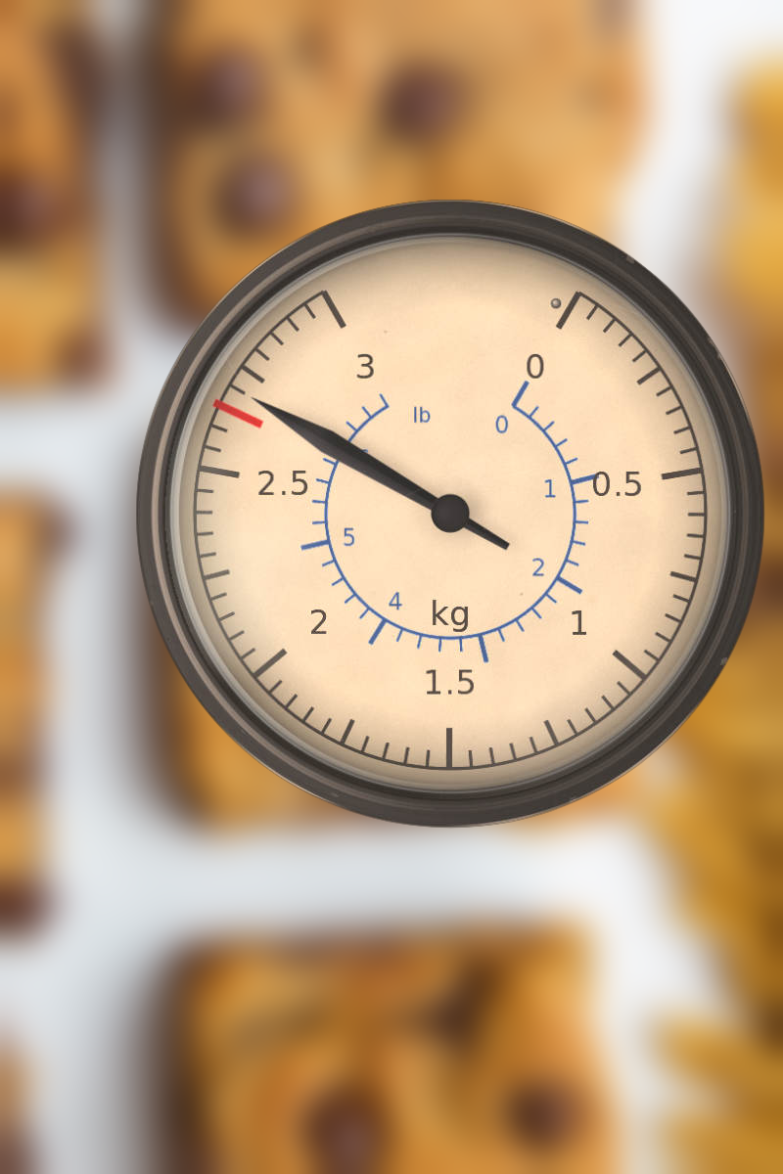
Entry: kg 2.7
